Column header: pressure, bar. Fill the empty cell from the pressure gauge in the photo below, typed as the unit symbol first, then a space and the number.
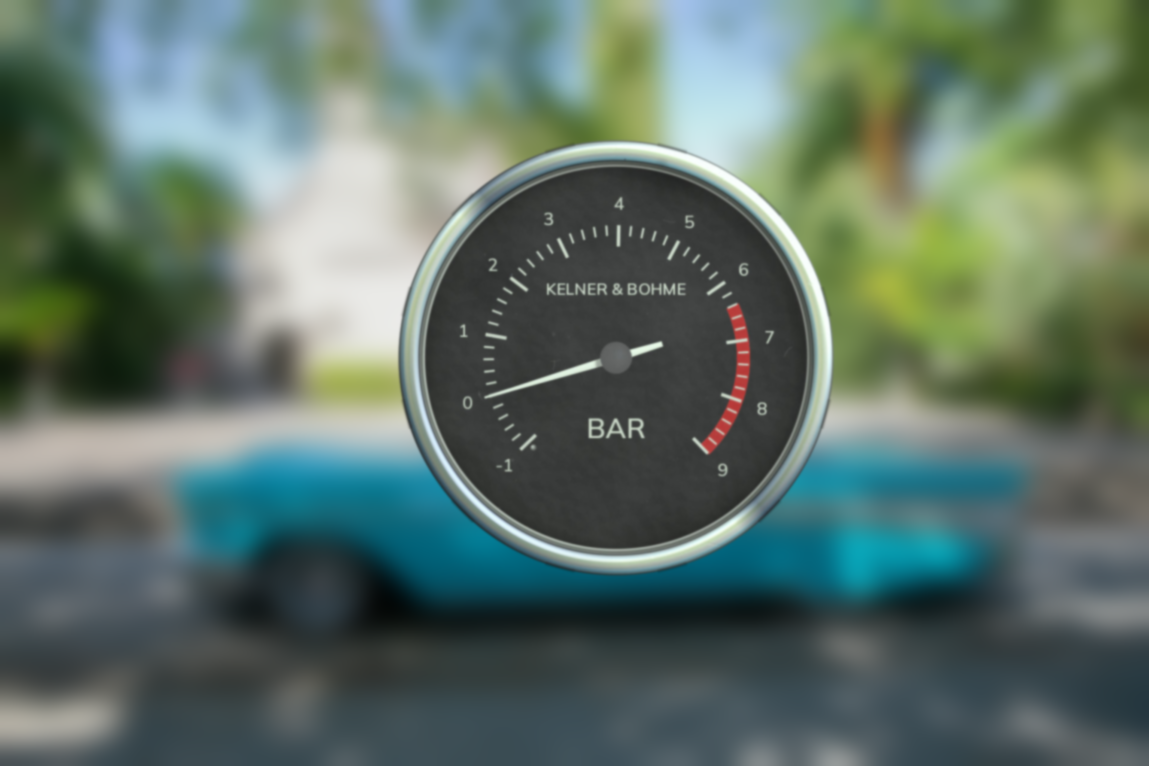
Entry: bar 0
